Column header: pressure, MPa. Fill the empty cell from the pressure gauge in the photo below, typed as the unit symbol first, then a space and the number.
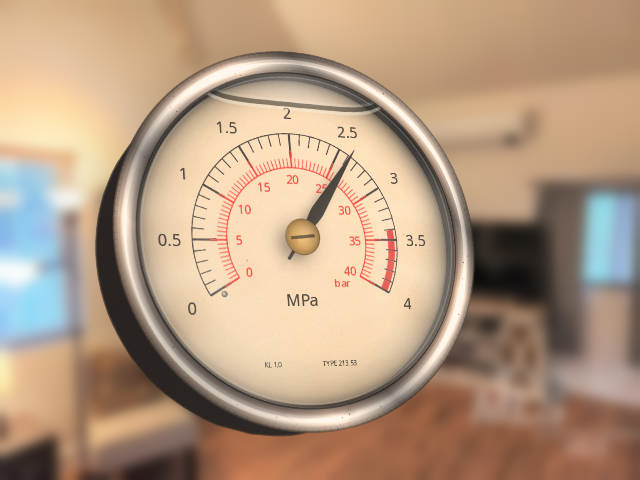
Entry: MPa 2.6
